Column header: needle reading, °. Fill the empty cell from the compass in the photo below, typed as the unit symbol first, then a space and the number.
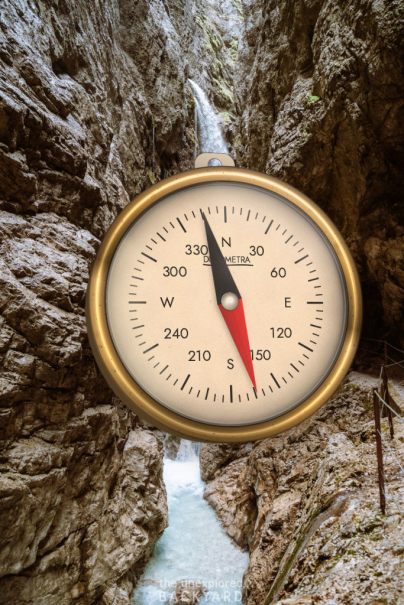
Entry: ° 165
